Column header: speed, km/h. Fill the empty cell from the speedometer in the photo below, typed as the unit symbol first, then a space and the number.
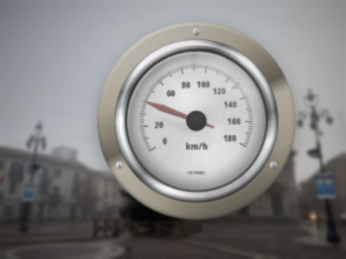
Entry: km/h 40
